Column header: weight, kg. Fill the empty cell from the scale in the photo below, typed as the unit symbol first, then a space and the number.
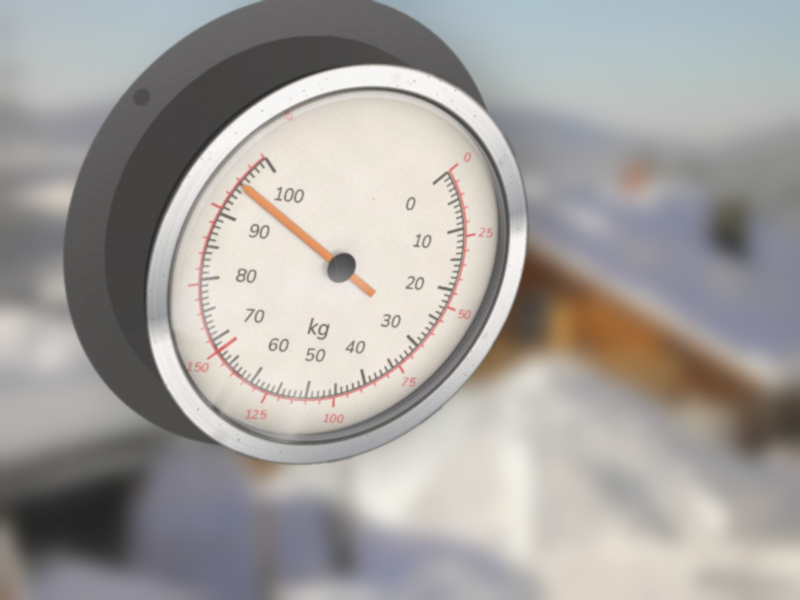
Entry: kg 95
